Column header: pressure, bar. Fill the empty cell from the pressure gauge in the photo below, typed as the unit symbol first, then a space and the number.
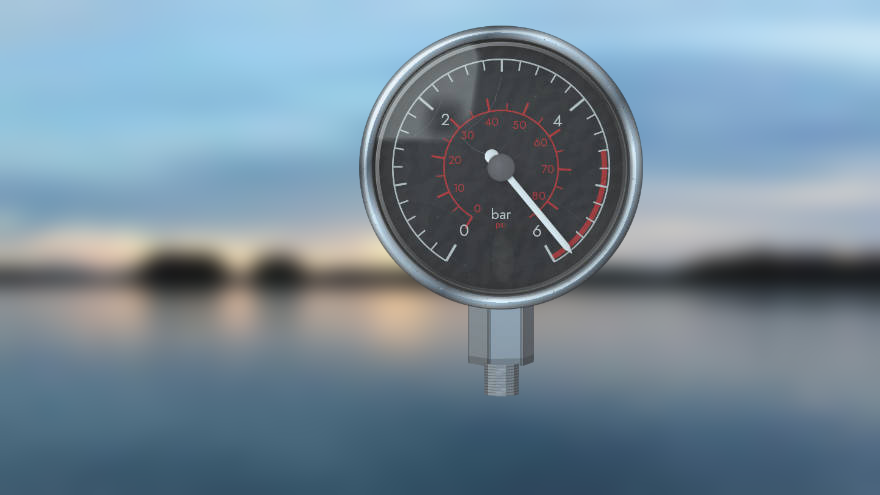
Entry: bar 5.8
